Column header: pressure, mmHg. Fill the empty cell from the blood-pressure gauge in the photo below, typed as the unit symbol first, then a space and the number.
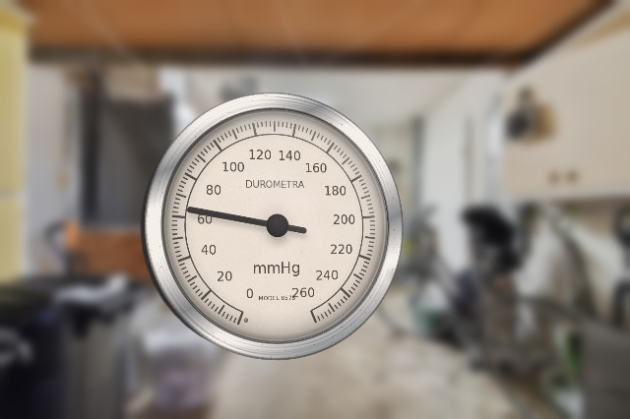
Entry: mmHg 64
